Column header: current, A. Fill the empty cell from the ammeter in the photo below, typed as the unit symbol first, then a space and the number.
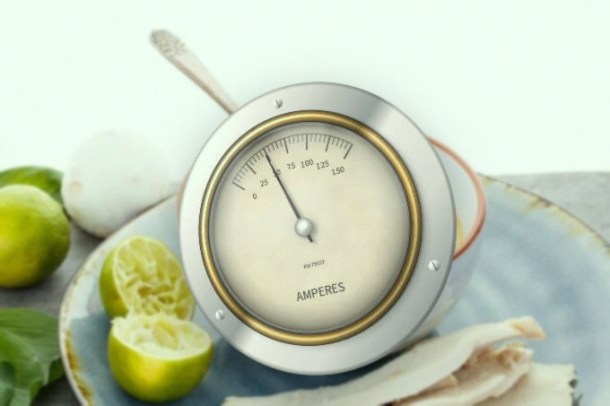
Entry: A 50
